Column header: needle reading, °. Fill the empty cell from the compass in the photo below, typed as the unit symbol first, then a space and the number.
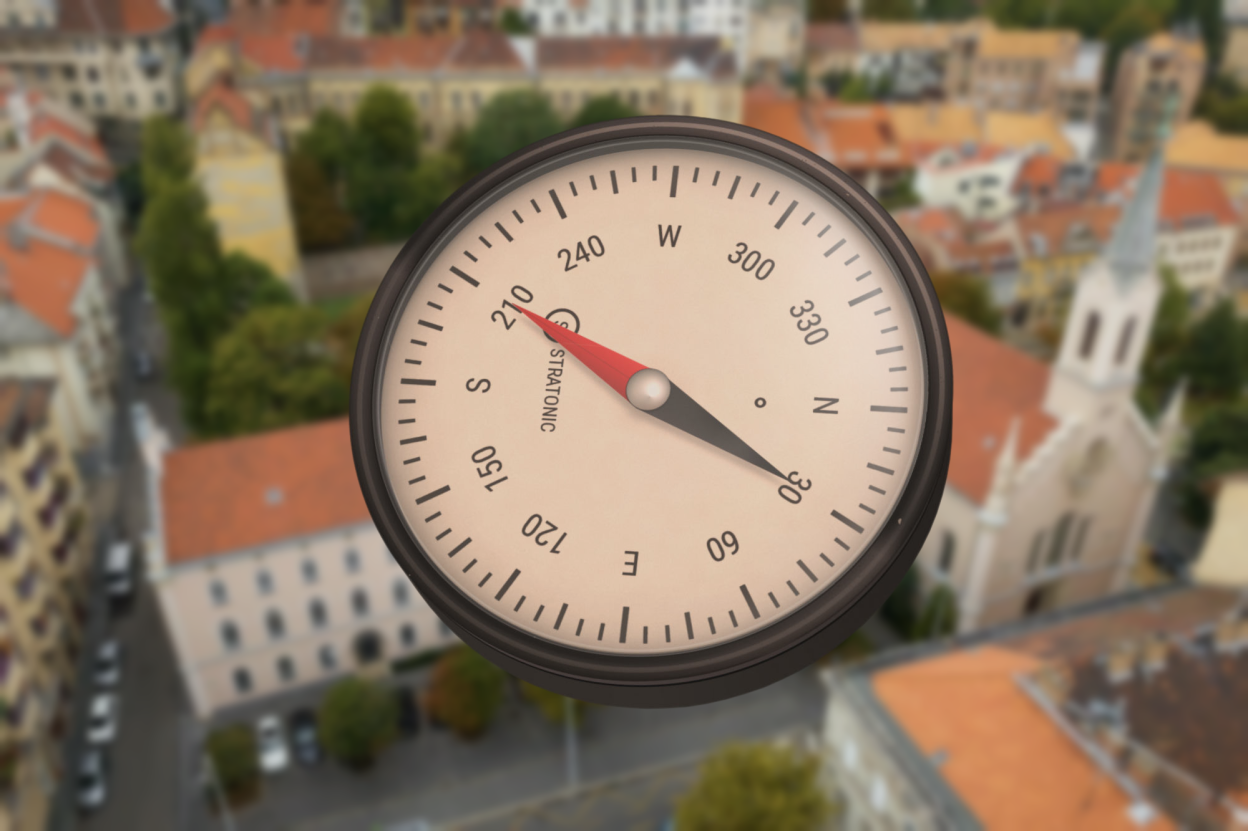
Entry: ° 210
